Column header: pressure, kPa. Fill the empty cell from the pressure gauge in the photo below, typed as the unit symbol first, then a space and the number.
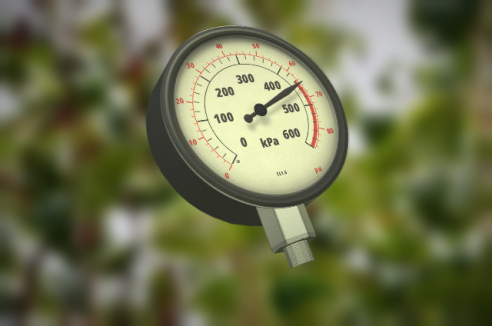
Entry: kPa 450
